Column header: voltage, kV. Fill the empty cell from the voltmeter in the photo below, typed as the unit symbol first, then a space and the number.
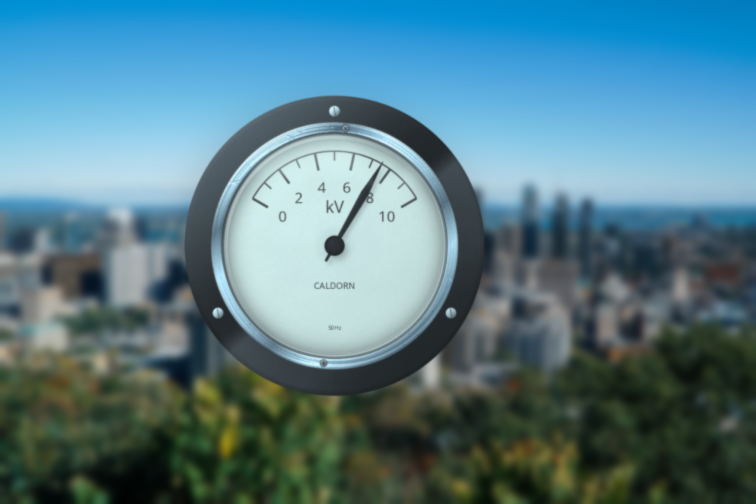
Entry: kV 7.5
